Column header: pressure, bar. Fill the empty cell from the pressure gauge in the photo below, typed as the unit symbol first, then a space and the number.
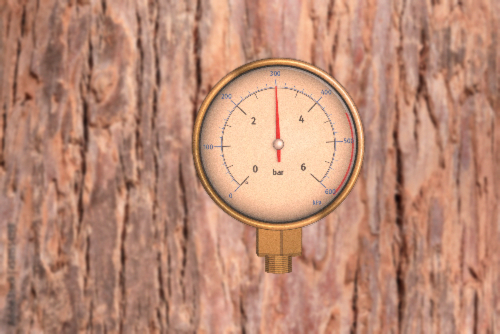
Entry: bar 3
